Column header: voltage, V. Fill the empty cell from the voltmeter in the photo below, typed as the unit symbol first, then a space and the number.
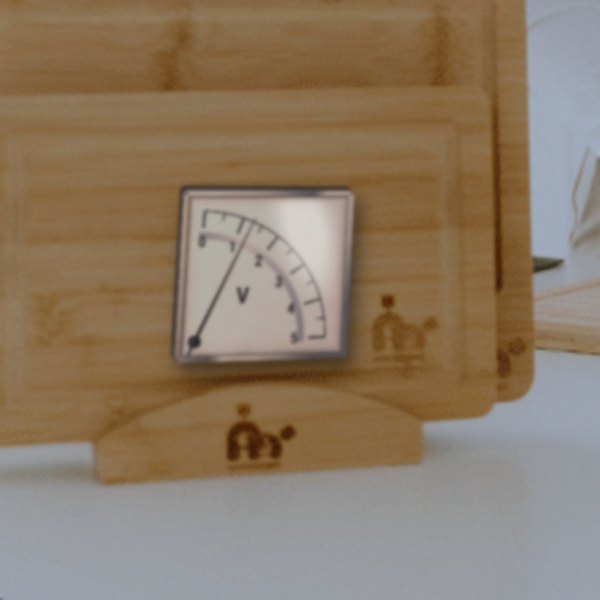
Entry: V 1.25
